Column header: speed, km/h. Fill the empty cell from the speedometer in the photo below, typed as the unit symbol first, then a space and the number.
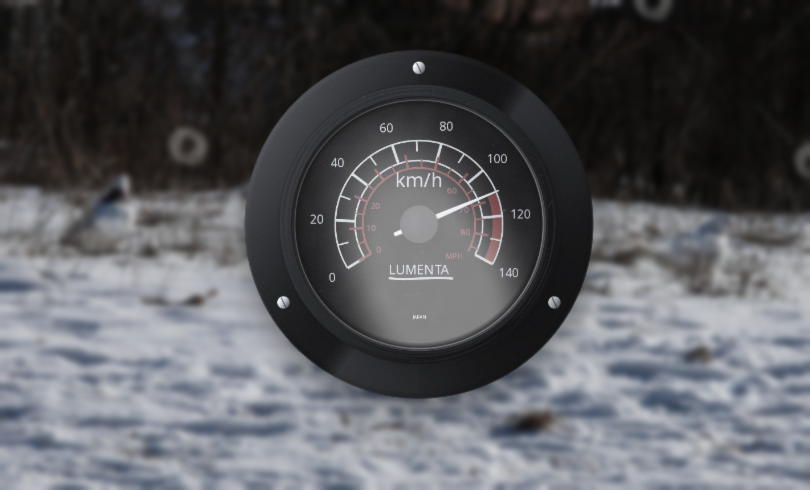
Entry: km/h 110
